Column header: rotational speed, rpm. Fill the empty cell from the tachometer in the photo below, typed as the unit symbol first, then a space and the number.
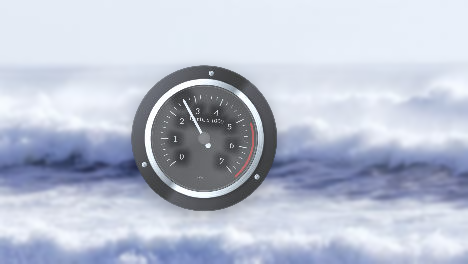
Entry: rpm 2600
